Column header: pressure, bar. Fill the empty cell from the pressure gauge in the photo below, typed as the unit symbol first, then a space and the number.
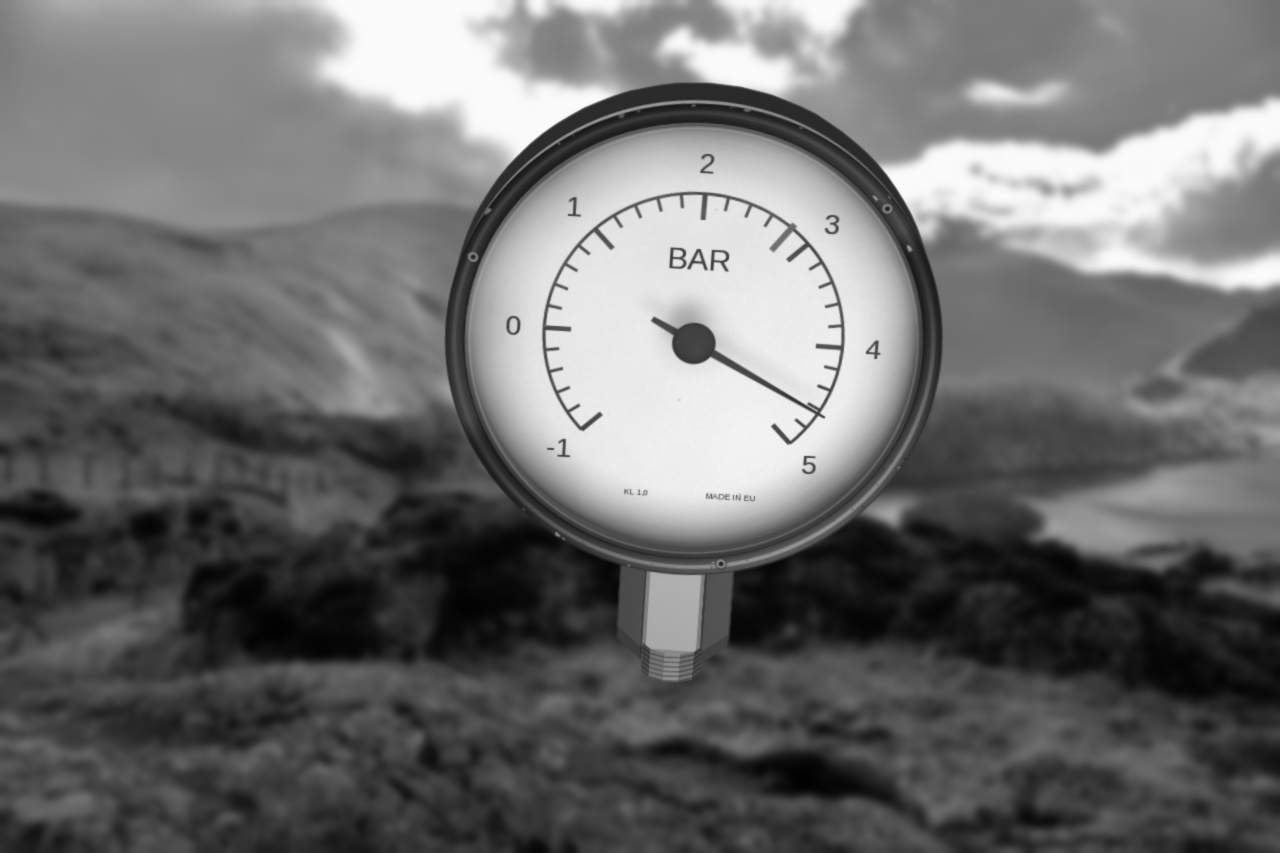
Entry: bar 4.6
